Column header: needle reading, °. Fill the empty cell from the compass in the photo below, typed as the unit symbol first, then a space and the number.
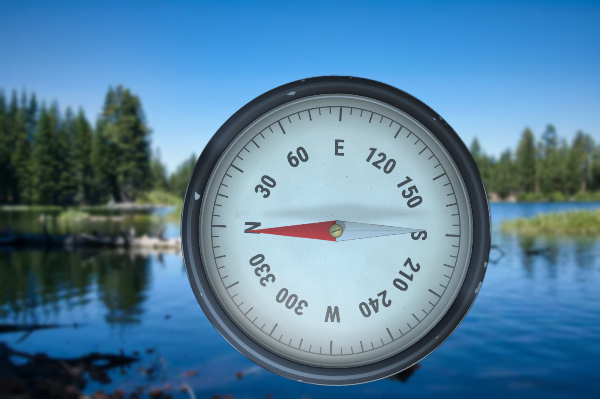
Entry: ° 357.5
